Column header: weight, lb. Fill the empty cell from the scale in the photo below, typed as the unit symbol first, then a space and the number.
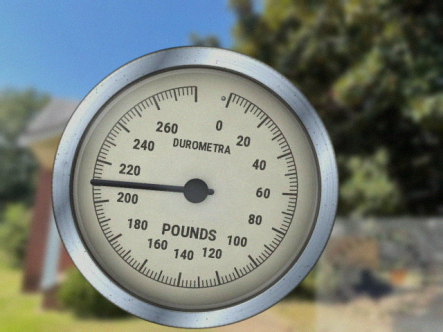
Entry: lb 210
